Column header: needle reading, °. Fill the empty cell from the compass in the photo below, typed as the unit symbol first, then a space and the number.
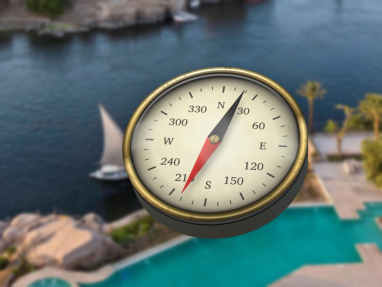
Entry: ° 200
